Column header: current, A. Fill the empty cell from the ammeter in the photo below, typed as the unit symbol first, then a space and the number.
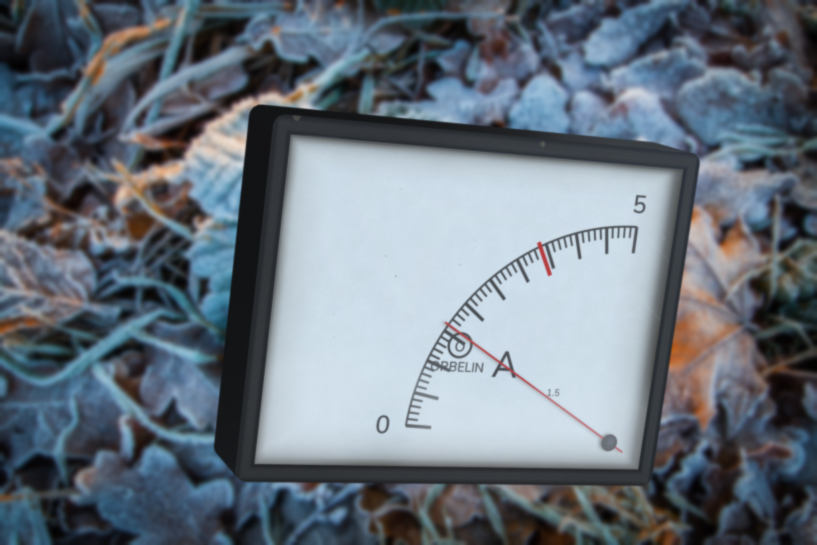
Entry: A 1.6
